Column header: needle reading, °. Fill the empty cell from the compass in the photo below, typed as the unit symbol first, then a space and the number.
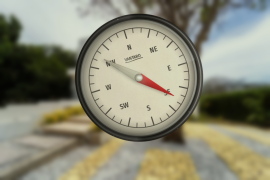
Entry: ° 135
